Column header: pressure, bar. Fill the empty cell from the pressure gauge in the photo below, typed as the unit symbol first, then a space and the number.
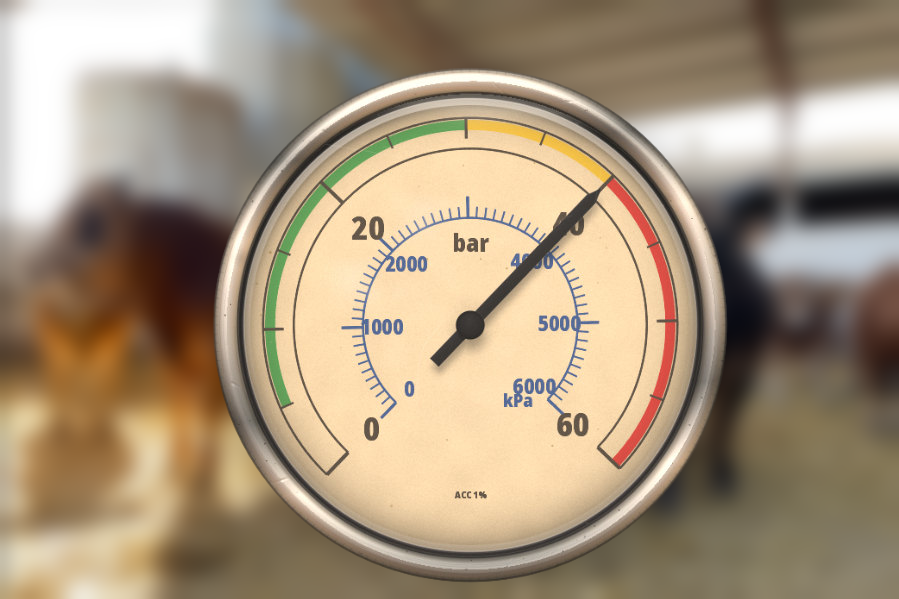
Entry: bar 40
